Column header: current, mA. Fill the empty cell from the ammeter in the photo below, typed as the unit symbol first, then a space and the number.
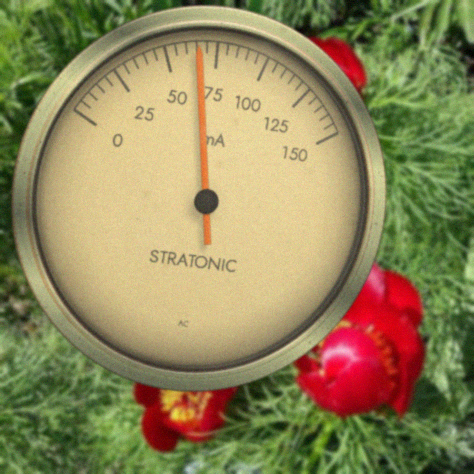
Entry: mA 65
